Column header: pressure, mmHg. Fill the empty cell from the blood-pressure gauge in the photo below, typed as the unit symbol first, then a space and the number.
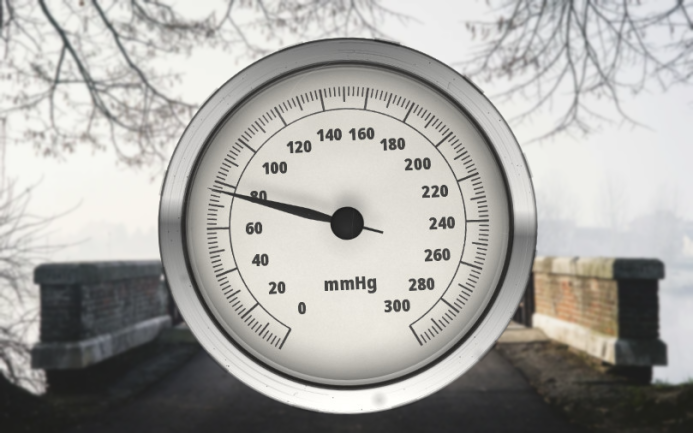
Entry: mmHg 76
